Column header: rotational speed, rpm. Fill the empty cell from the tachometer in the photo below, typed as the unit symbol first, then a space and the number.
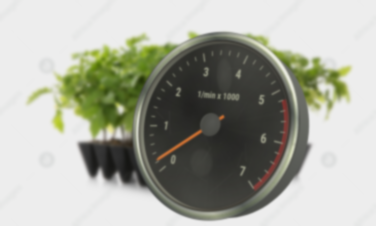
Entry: rpm 200
